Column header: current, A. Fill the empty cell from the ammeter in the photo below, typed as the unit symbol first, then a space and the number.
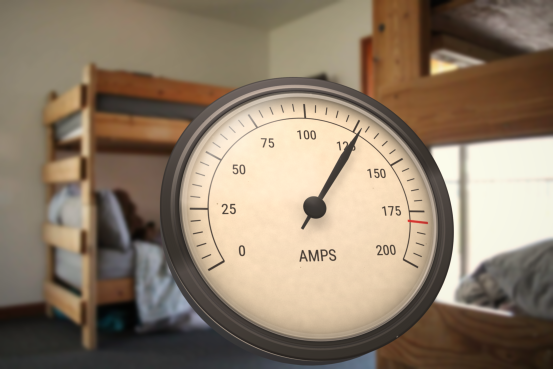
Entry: A 127.5
